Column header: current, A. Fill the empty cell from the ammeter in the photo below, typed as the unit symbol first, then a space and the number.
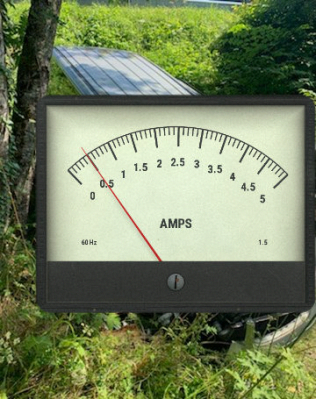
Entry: A 0.5
